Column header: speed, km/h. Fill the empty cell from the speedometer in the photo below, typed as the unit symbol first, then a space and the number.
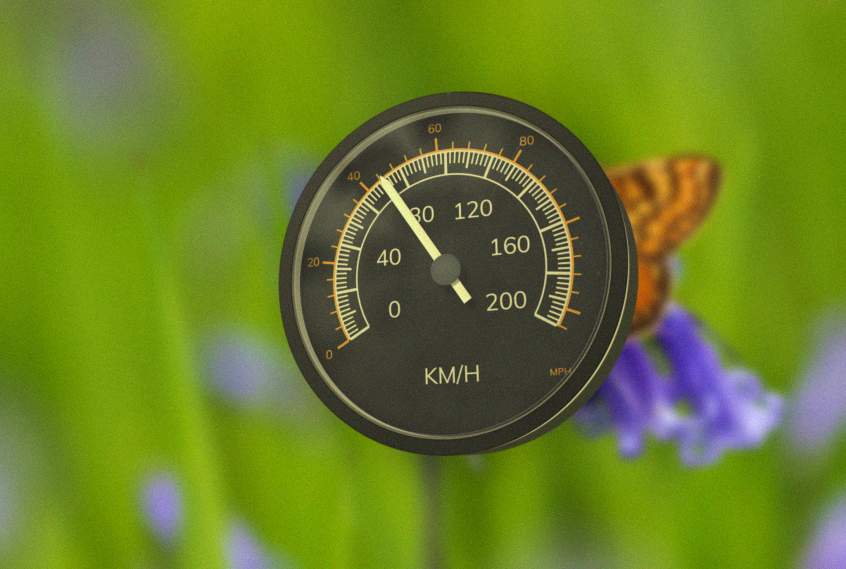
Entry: km/h 72
